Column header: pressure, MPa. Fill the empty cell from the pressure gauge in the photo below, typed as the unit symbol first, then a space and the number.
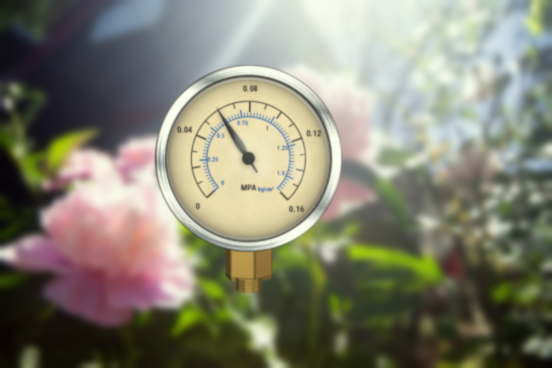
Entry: MPa 0.06
